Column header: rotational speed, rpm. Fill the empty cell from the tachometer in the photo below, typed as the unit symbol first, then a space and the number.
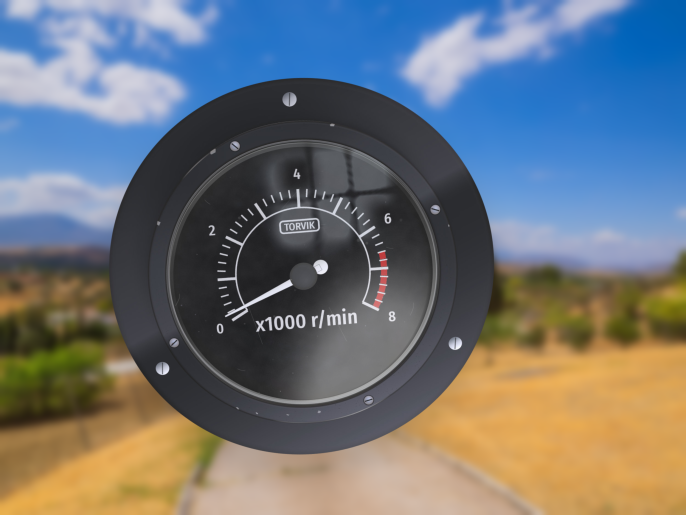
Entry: rpm 200
